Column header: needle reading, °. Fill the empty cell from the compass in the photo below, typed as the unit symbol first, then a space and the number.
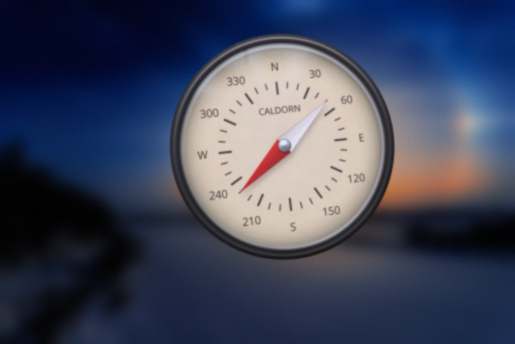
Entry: ° 230
